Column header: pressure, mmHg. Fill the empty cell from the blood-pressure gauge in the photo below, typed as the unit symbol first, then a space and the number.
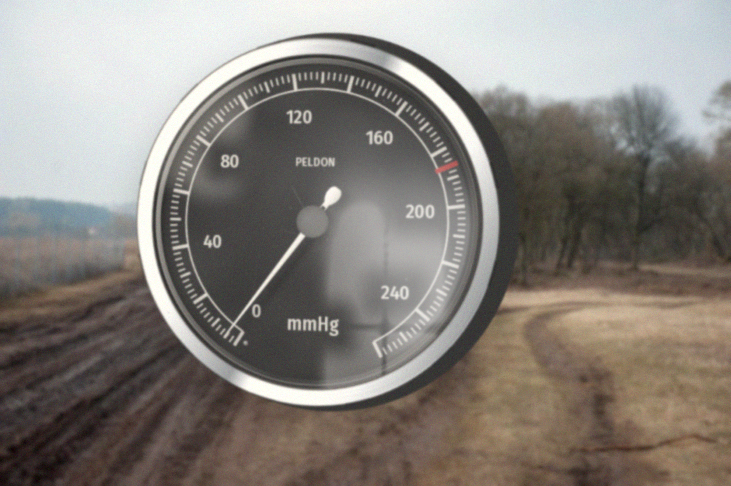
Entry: mmHg 4
